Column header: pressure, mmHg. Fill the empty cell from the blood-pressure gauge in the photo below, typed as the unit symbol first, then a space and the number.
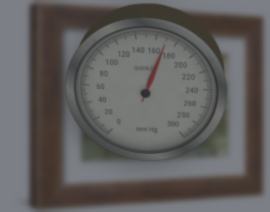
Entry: mmHg 170
